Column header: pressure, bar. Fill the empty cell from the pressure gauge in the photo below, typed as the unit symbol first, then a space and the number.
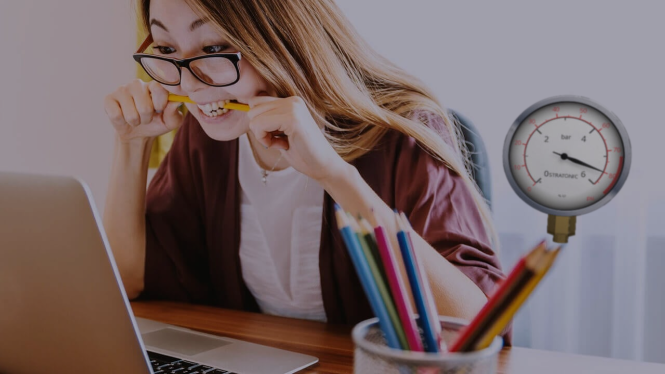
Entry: bar 5.5
